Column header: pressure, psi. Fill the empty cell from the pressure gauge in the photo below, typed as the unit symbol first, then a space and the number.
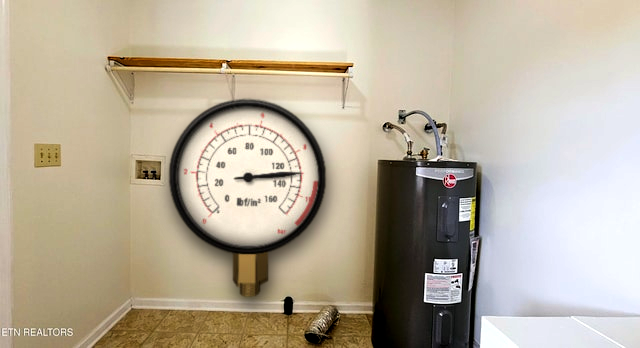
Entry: psi 130
